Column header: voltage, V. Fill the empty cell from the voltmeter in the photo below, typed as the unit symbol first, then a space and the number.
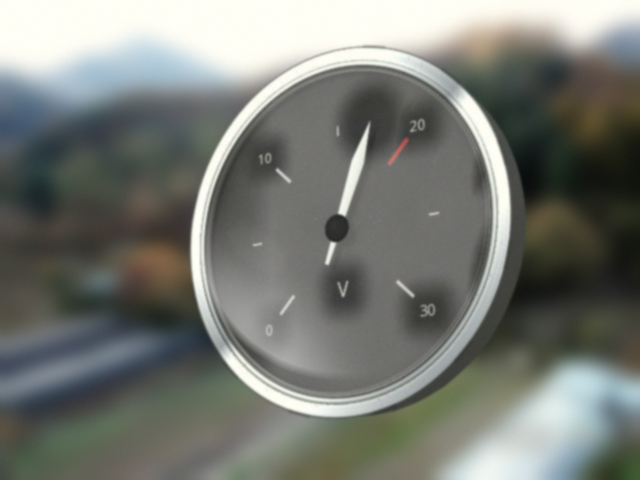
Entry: V 17.5
